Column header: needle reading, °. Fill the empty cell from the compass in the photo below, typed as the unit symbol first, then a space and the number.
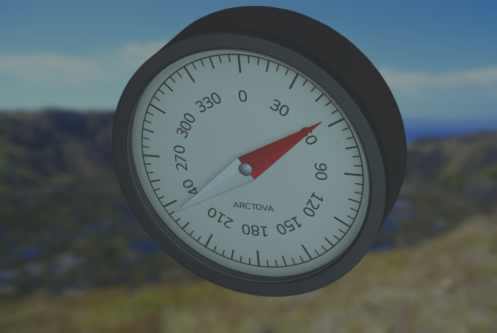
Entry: ° 55
